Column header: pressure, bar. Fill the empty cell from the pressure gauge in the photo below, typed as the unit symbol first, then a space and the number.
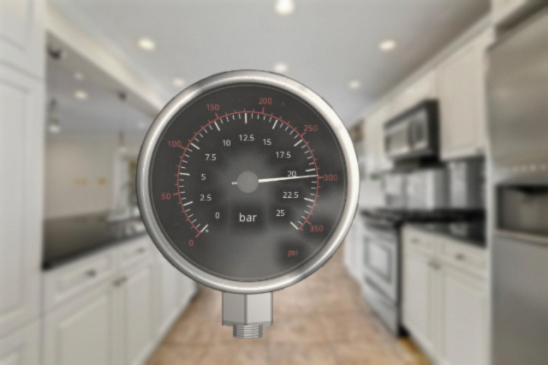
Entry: bar 20.5
